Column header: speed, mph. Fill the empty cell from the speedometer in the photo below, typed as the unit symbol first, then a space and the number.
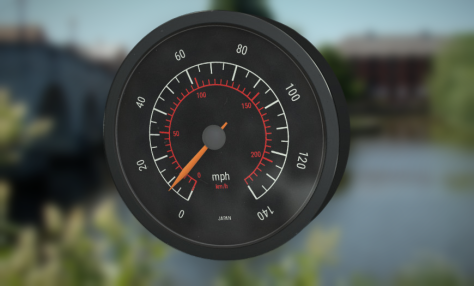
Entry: mph 7.5
